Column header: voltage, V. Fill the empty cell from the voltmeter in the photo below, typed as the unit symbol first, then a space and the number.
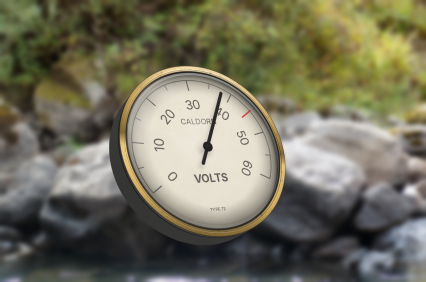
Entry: V 37.5
